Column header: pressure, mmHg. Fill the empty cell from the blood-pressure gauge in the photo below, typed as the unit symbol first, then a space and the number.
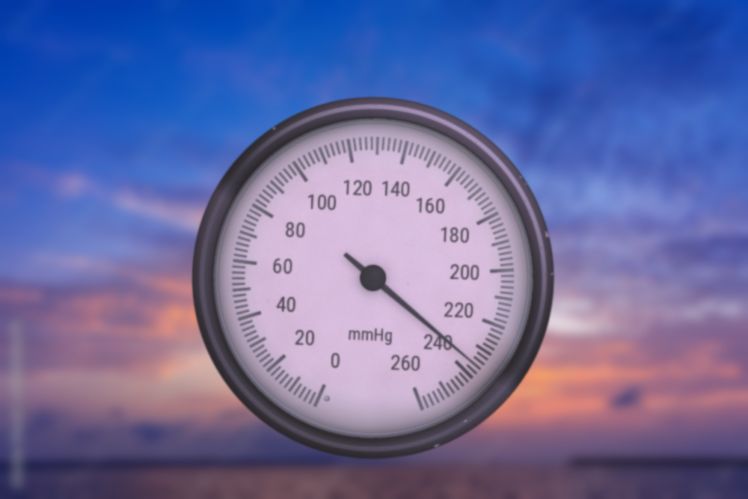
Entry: mmHg 236
